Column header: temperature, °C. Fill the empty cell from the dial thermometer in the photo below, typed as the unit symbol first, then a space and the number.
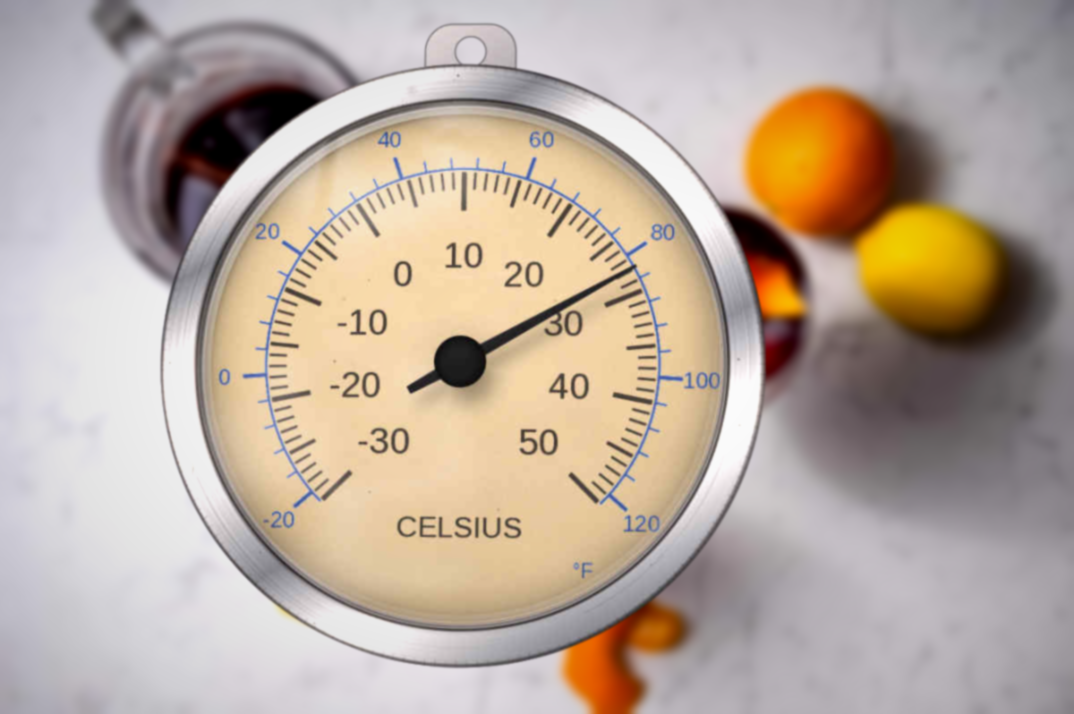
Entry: °C 28
